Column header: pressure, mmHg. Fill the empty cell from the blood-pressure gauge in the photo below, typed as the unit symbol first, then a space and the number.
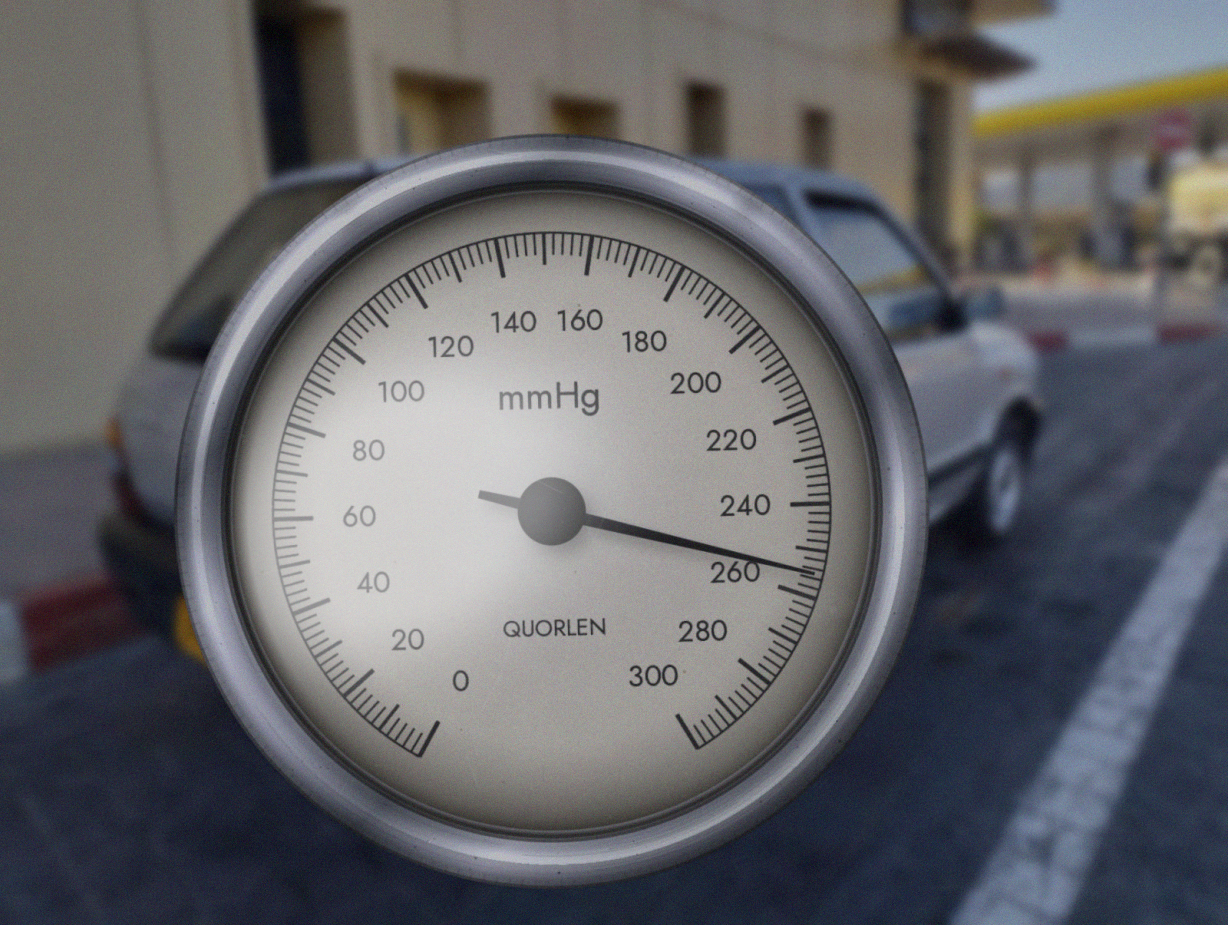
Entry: mmHg 255
